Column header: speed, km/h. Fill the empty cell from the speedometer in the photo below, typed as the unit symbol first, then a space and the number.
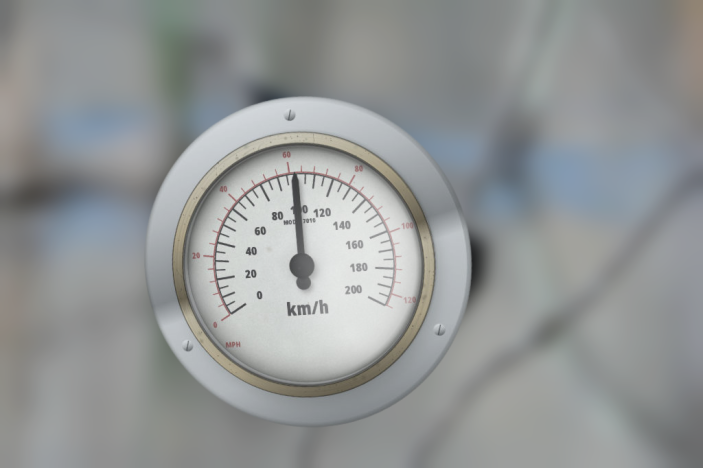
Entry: km/h 100
